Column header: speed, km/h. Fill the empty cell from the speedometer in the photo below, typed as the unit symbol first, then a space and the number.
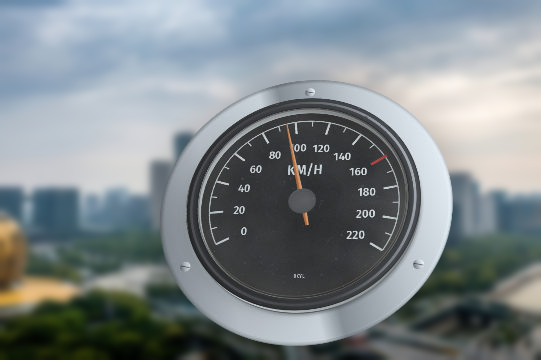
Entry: km/h 95
